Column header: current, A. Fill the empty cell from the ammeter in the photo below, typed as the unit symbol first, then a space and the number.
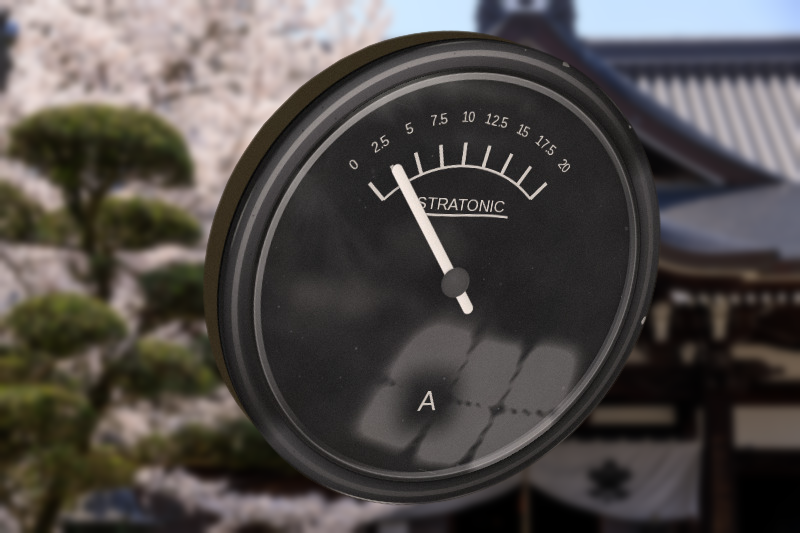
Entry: A 2.5
